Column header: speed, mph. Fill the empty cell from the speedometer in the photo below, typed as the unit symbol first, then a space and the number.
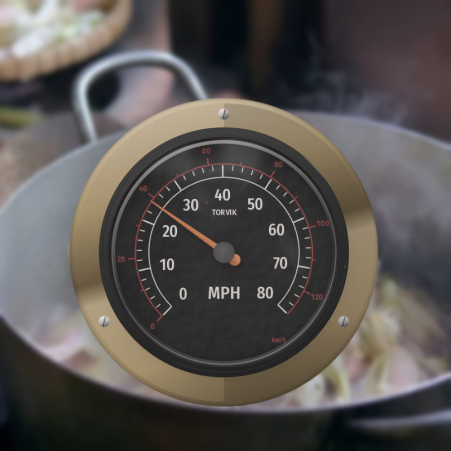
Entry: mph 24
